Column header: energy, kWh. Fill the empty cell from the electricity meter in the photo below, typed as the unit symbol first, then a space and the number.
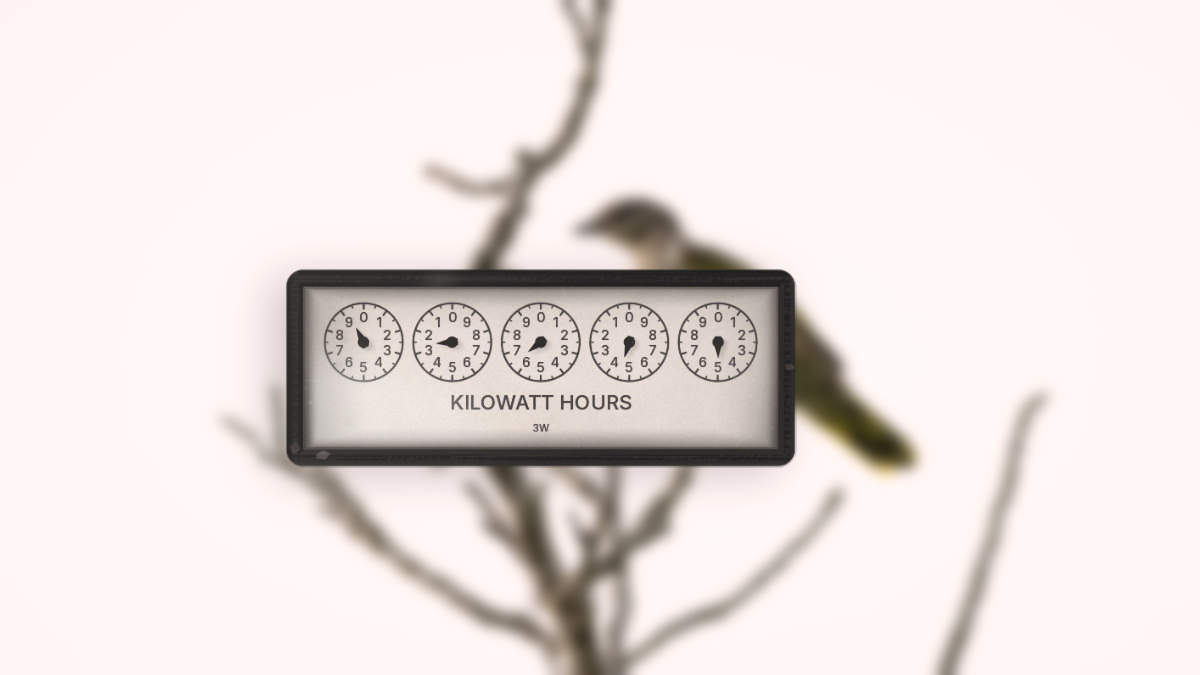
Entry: kWh 92645
